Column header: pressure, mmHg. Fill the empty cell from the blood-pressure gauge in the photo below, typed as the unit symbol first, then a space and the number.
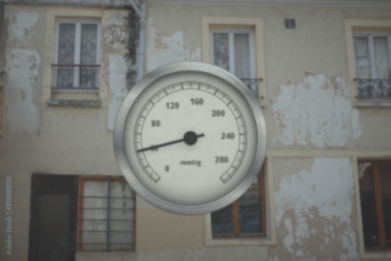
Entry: mmHg 40
